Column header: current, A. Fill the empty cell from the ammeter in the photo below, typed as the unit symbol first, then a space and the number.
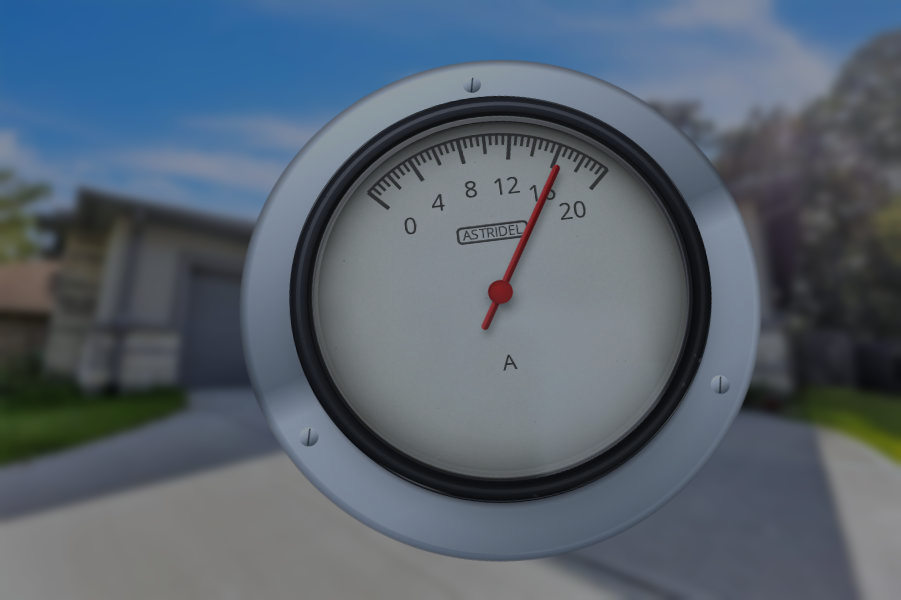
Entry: A 16.5
